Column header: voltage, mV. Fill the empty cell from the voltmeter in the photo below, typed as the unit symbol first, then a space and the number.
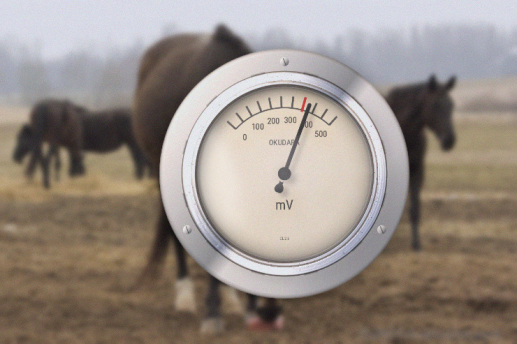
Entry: mV 375
